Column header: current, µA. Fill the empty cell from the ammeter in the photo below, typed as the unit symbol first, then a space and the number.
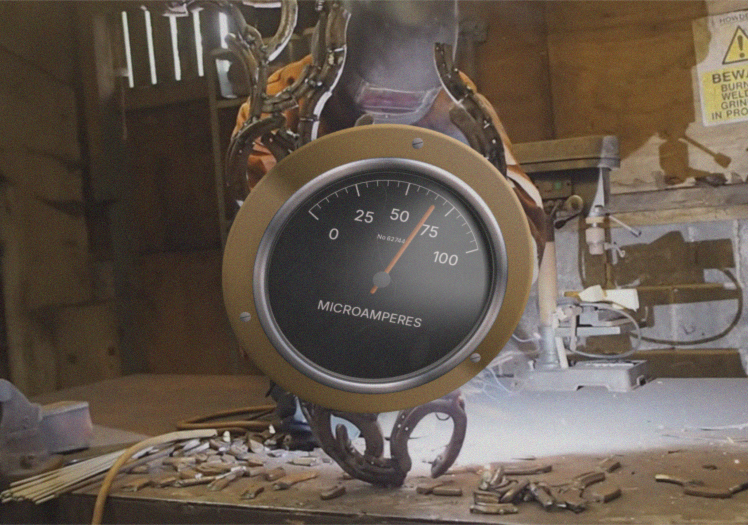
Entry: µA 65
